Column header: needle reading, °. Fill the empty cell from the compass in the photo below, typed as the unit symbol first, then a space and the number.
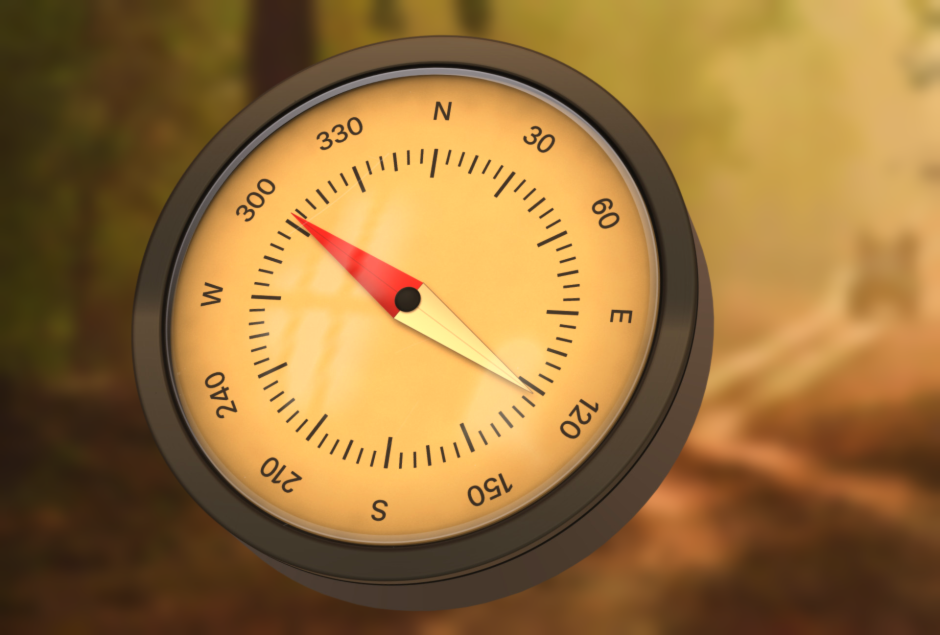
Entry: ° 302.5
